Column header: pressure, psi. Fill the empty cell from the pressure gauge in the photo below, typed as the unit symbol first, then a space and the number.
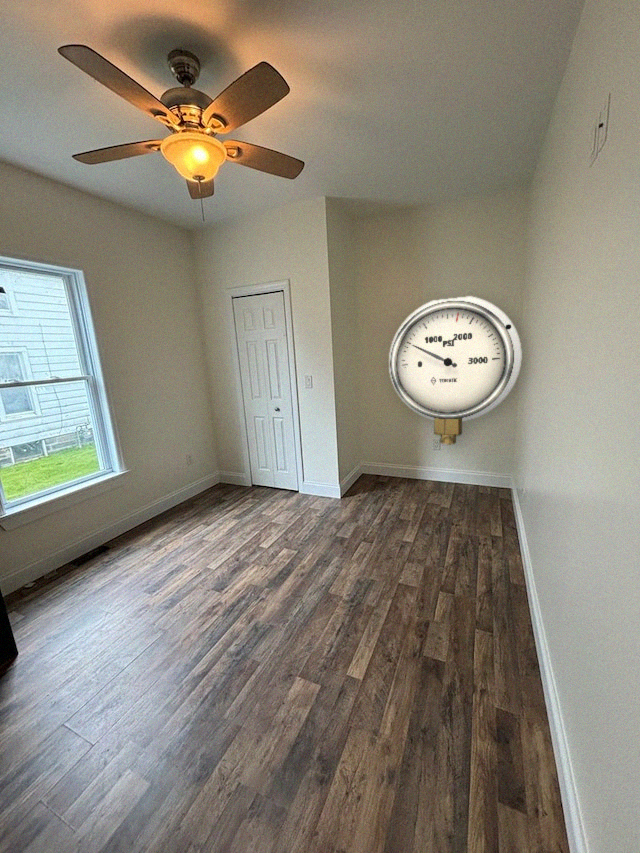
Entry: psi 500
